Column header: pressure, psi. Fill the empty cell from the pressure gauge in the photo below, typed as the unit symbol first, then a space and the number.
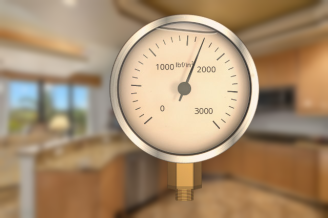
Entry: psi 1700
